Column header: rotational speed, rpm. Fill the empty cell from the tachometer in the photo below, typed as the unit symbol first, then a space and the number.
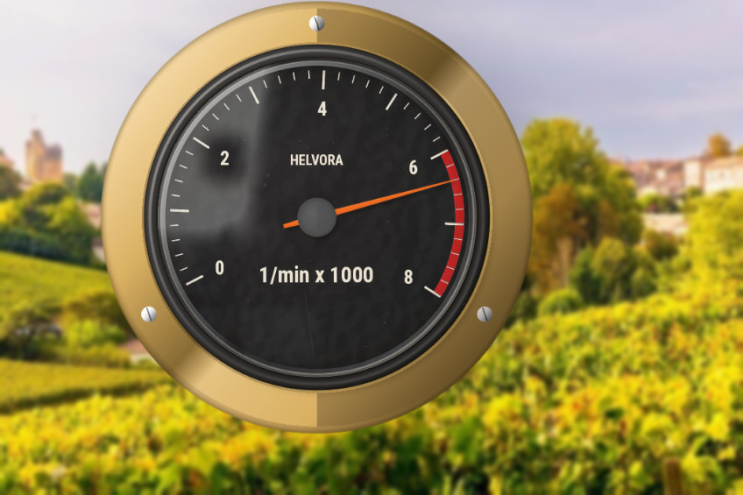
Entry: rpm 6400
